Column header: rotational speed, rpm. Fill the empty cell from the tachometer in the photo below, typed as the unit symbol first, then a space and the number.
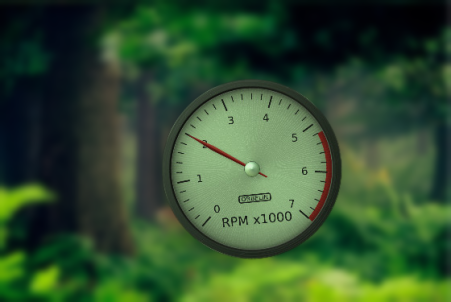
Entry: rpm 2000
